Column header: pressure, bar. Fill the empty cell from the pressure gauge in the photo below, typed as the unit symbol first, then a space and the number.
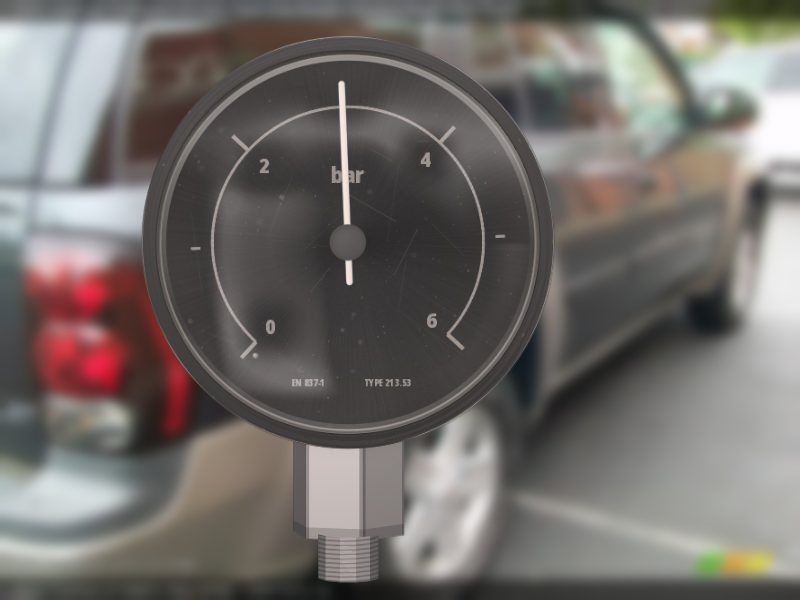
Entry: bar 3
